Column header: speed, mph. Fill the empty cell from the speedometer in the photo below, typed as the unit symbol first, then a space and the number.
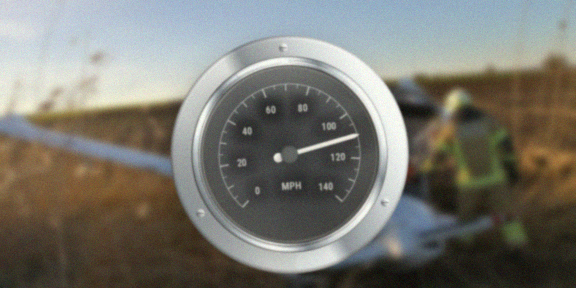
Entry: mph 110
